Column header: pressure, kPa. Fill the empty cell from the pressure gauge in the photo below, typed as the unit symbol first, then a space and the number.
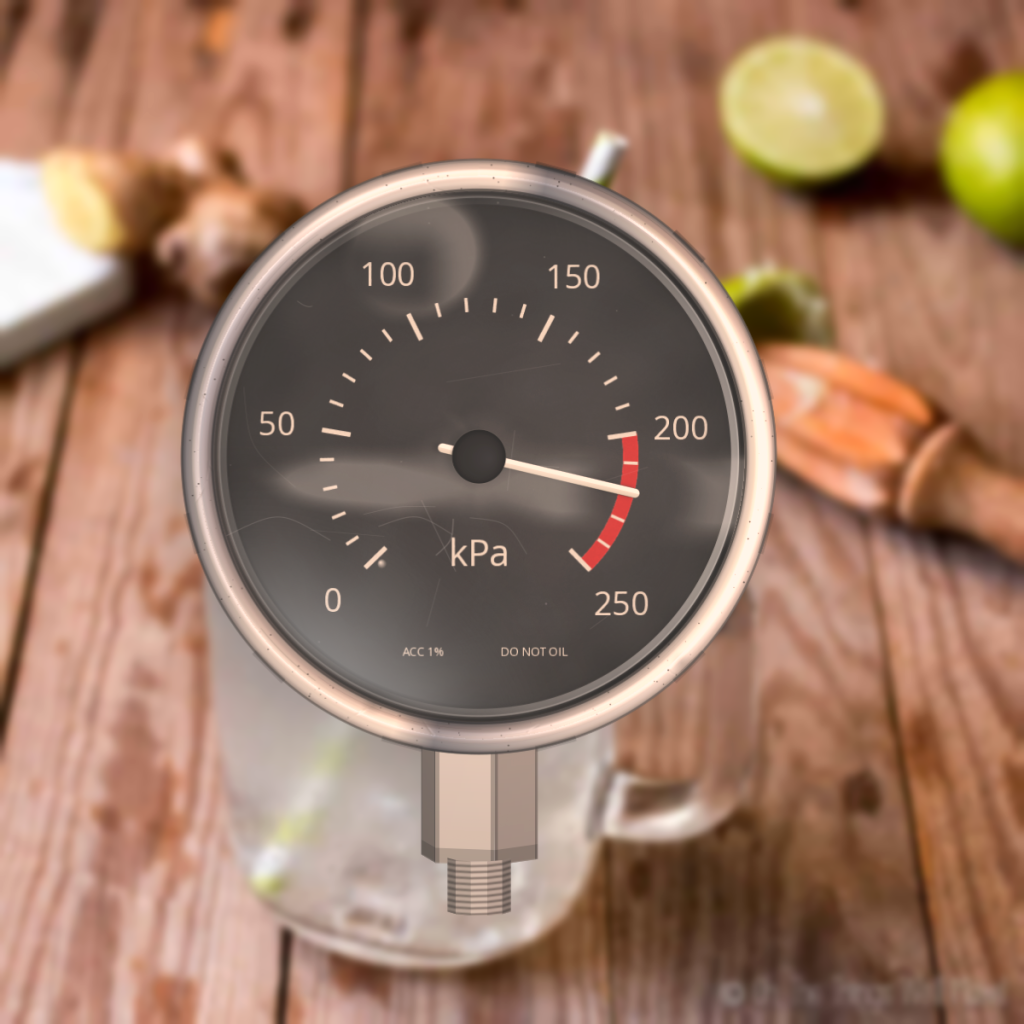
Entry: kPa 220
